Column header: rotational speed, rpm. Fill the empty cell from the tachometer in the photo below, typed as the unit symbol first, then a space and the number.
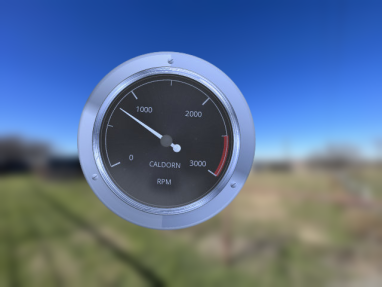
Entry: rpm 750
